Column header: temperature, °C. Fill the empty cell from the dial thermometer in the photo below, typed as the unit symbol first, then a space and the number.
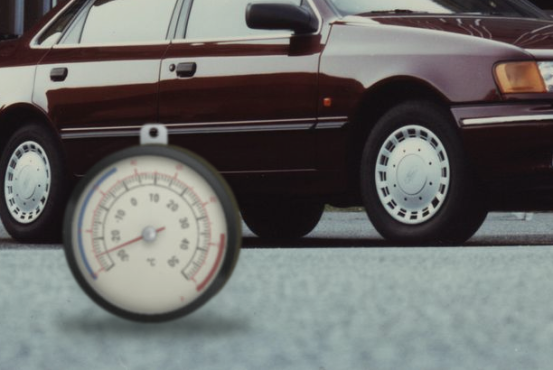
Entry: °C -25
